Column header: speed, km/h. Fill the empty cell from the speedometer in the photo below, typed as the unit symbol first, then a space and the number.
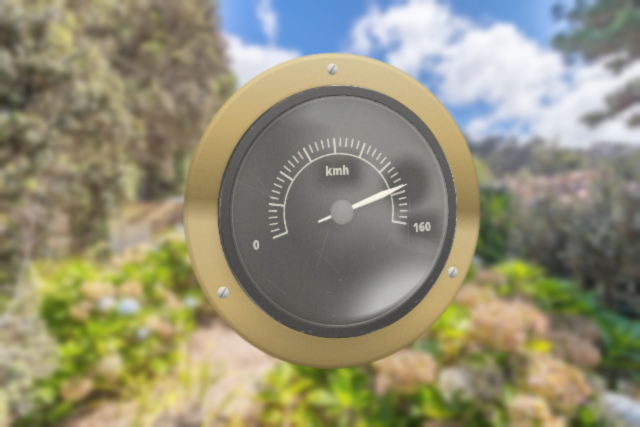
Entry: km/h 136
